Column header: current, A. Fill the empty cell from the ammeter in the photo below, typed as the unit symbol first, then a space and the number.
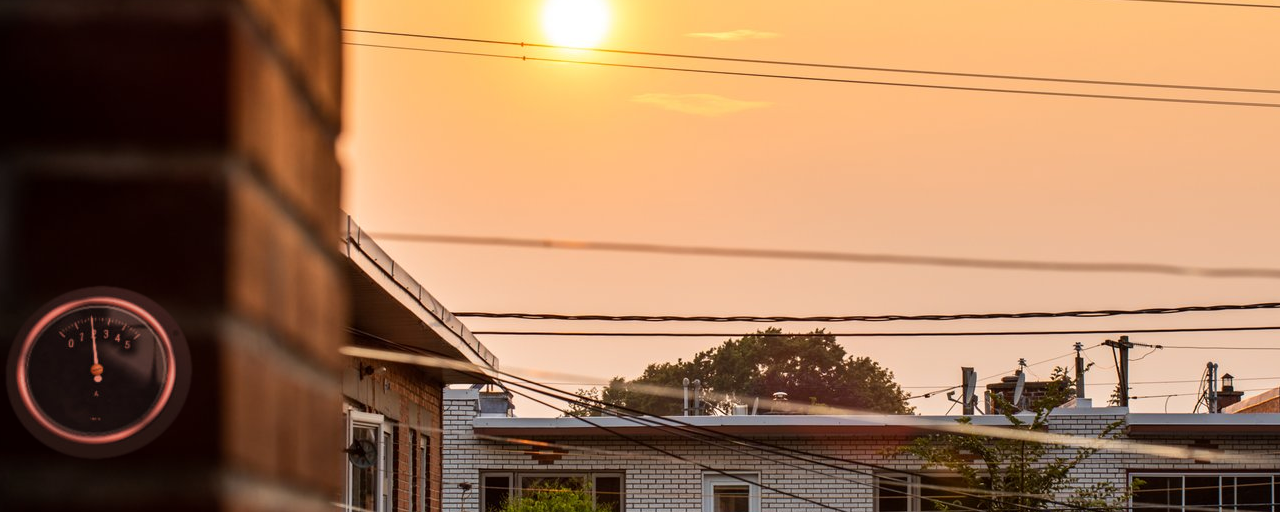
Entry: A 2
